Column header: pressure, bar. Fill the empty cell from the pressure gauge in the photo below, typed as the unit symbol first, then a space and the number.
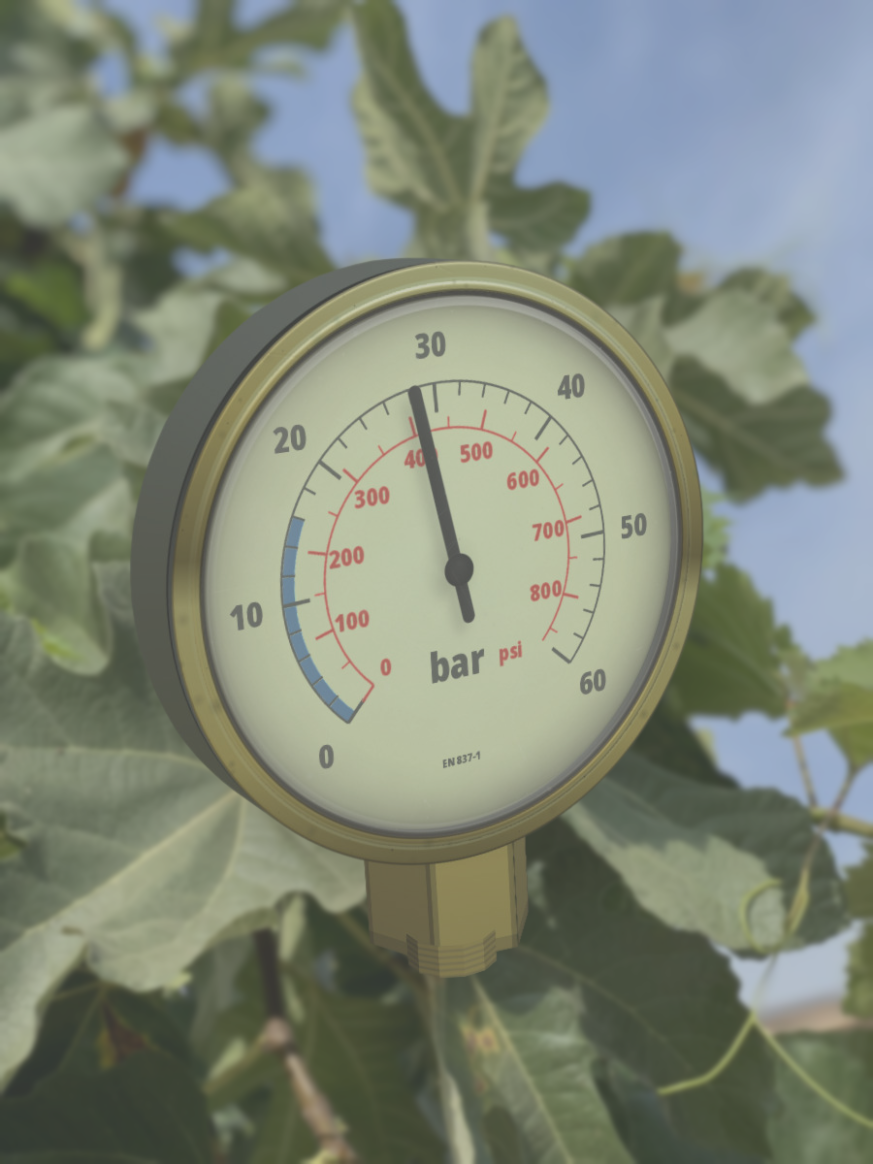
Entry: bar 28
